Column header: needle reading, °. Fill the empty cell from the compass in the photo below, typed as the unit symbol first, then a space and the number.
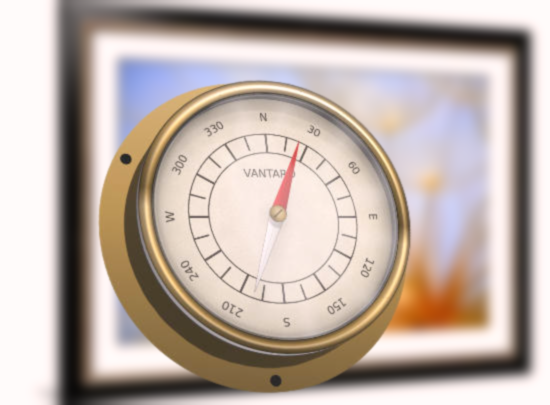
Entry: ° 22.5
